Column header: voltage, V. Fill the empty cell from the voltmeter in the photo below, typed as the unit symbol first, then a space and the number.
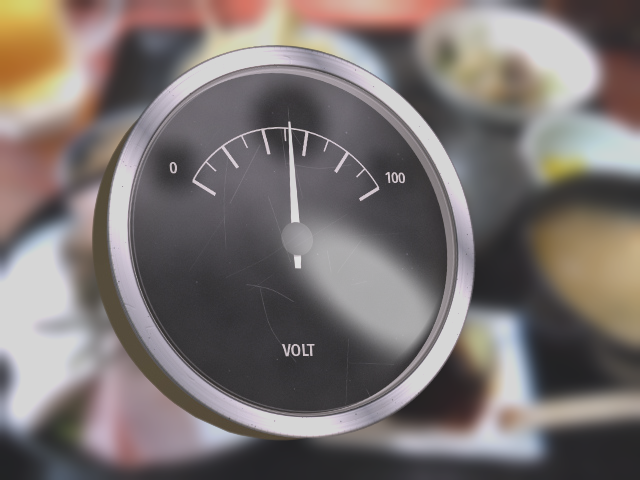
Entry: V 50
